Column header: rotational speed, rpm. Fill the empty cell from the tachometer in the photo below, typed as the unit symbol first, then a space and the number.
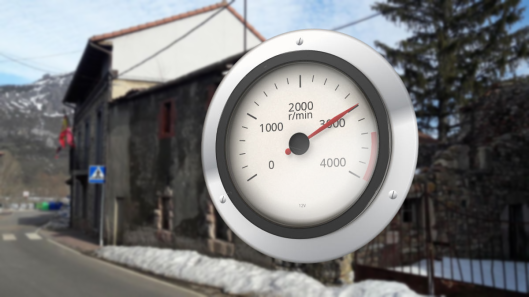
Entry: rpm 3000
